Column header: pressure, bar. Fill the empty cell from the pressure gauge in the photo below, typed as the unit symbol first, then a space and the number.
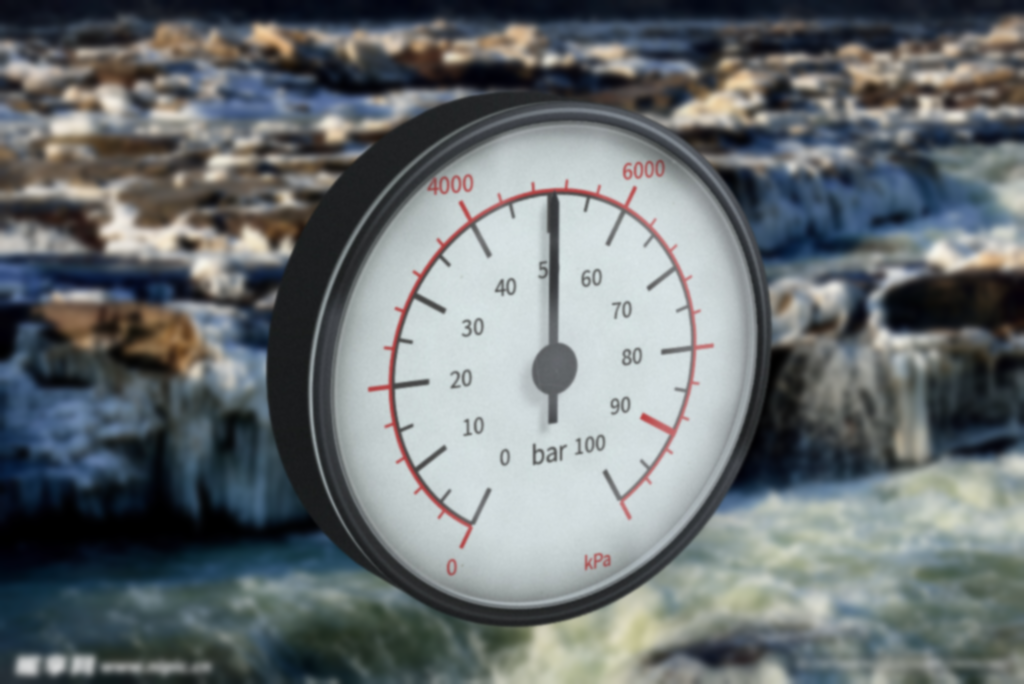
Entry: bar 50
